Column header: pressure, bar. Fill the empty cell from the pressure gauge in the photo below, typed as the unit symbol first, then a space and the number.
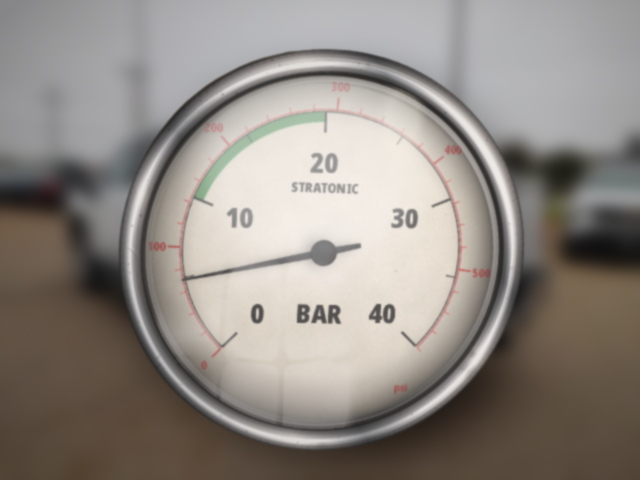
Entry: bar 5
